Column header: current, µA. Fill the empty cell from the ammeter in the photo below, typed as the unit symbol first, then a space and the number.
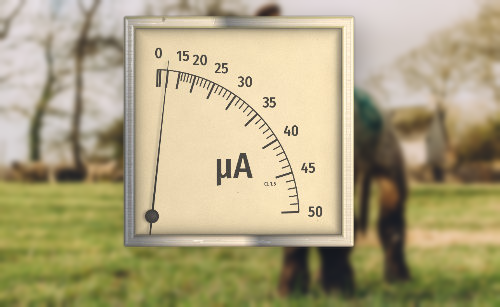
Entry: µA 10
